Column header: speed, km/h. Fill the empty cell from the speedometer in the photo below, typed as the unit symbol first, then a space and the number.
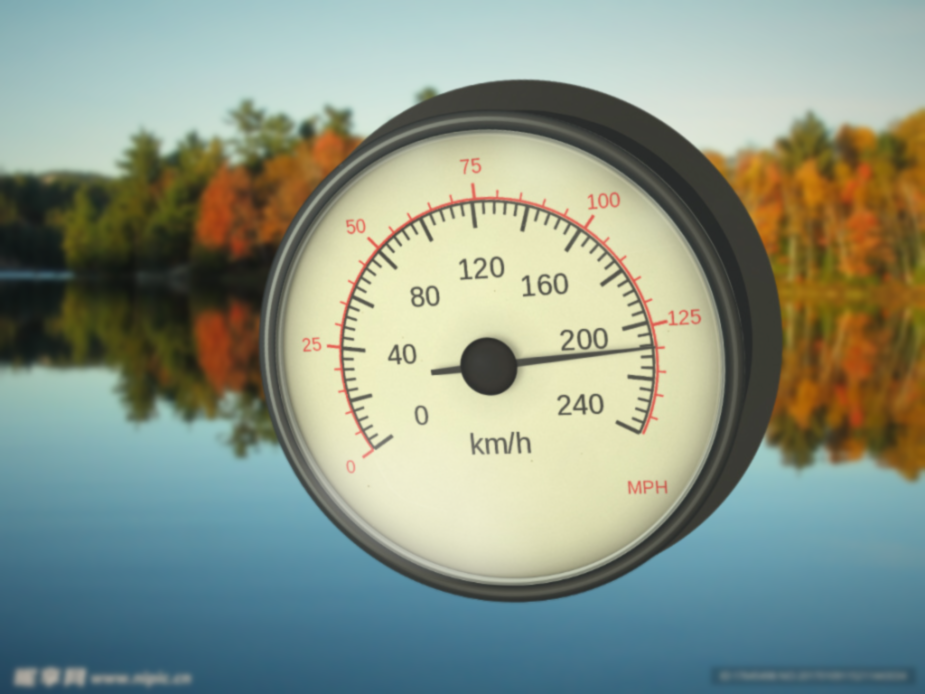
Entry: km/h 208
